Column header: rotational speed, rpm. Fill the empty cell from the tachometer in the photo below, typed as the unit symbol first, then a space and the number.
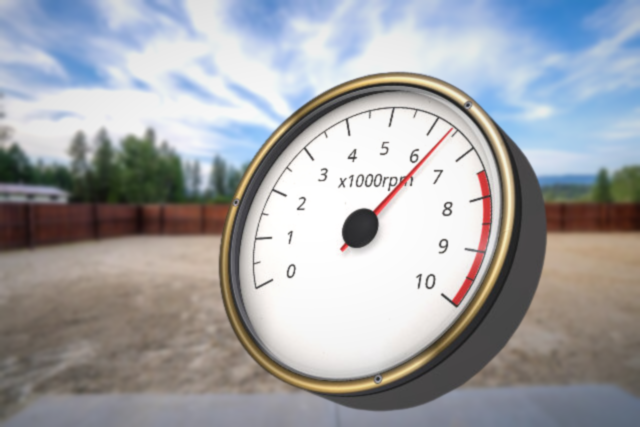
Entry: rpm 6500
